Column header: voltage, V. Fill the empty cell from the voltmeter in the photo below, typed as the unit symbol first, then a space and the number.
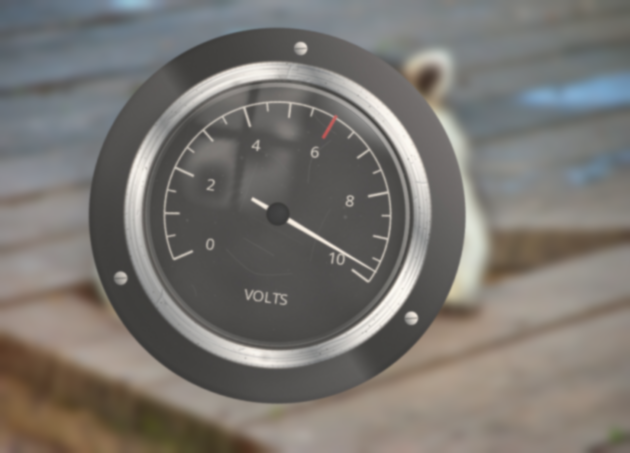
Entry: V 9.75
